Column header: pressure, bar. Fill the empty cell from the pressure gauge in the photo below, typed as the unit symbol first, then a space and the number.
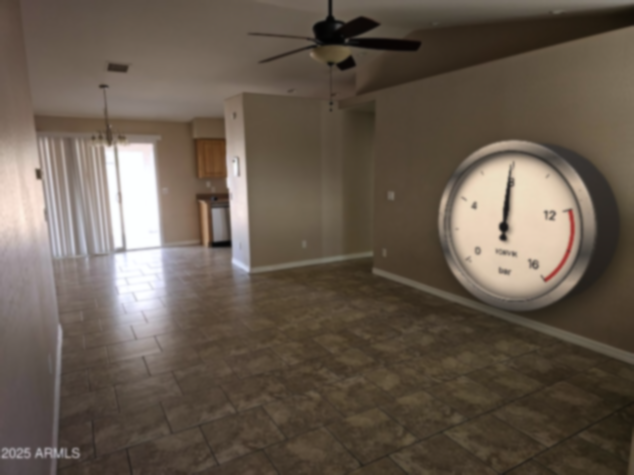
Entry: bar 8
